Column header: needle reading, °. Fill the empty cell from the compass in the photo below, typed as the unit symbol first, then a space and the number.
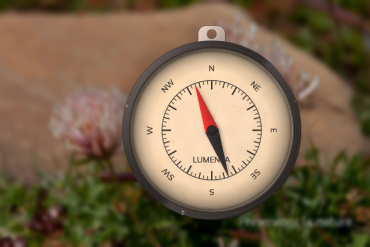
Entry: ° 340
